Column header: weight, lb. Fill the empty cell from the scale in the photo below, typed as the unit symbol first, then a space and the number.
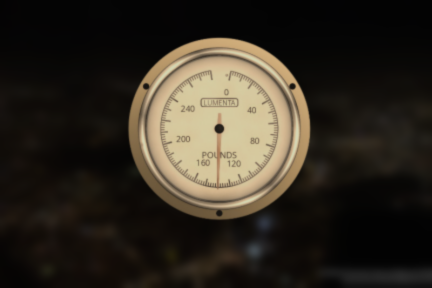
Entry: lb 140
